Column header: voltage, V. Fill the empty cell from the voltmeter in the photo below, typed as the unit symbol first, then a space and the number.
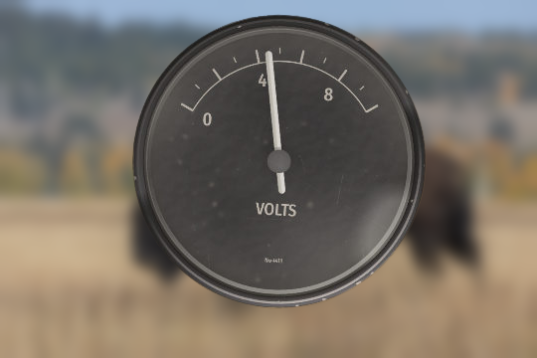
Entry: V 4.5
